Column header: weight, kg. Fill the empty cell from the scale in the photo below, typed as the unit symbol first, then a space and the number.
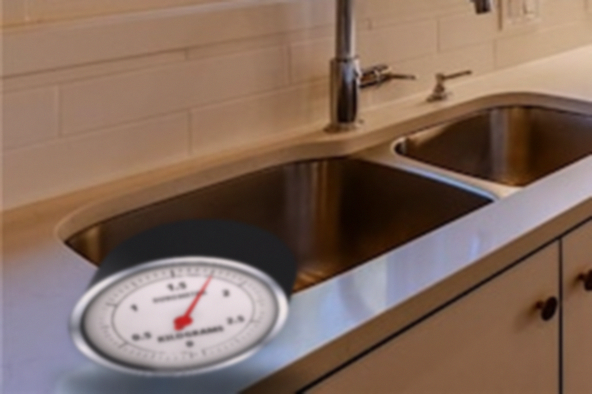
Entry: kg 1.75
